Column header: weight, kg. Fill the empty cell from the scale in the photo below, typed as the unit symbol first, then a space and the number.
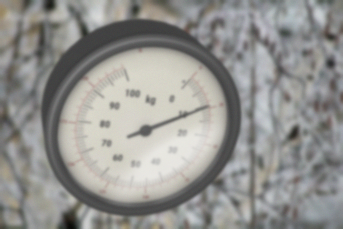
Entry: kg 10
